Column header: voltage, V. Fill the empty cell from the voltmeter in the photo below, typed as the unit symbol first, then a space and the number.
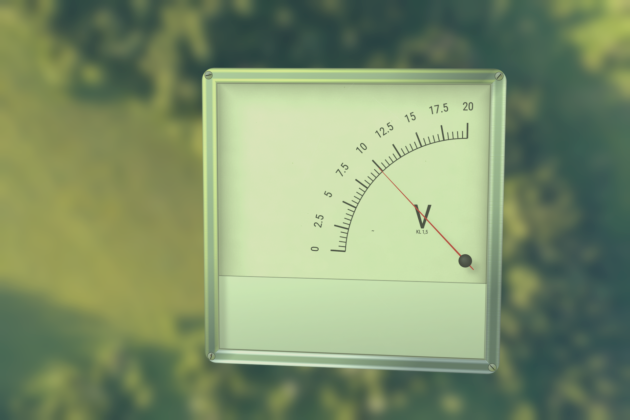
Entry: V 10
